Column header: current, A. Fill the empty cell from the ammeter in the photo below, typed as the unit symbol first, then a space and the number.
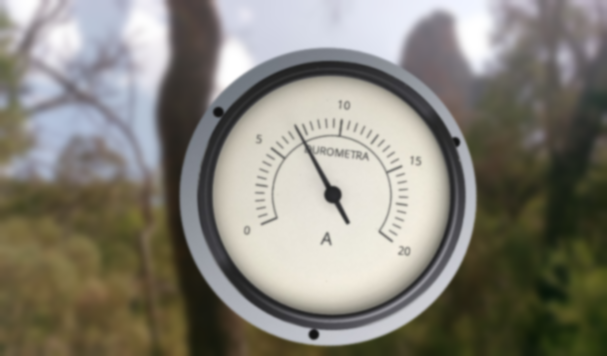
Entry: A 7
